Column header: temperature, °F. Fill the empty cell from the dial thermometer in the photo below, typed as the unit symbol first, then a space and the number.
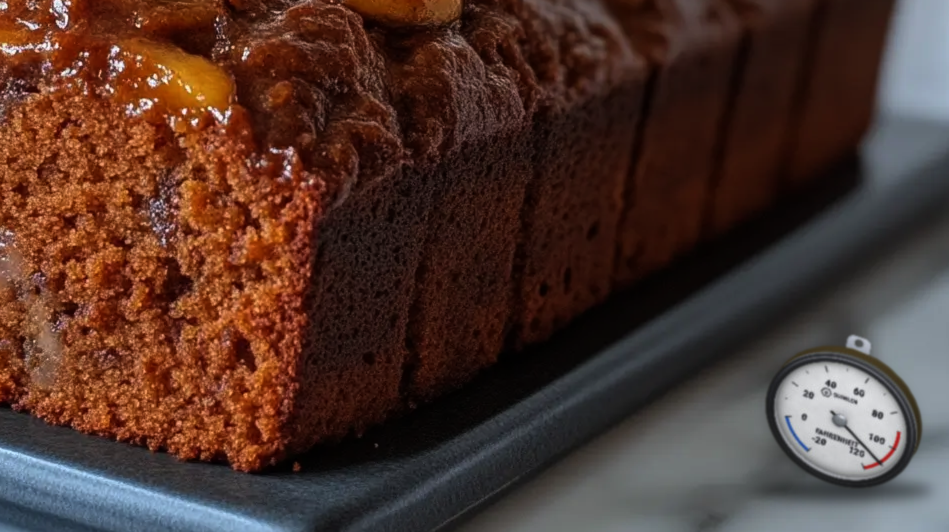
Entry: °F 110
